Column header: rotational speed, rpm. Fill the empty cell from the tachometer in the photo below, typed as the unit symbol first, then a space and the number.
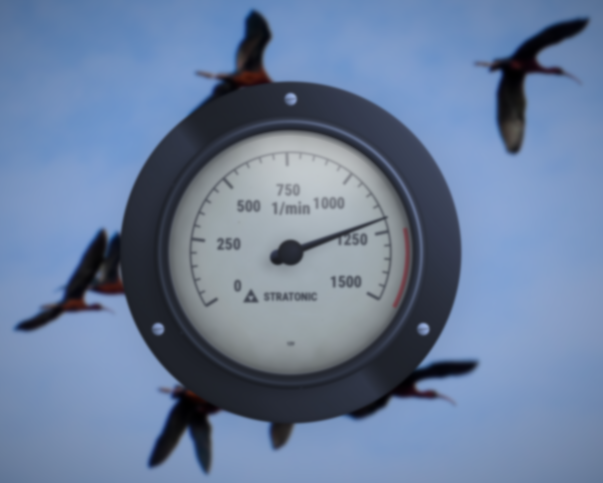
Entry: rpm 1200
